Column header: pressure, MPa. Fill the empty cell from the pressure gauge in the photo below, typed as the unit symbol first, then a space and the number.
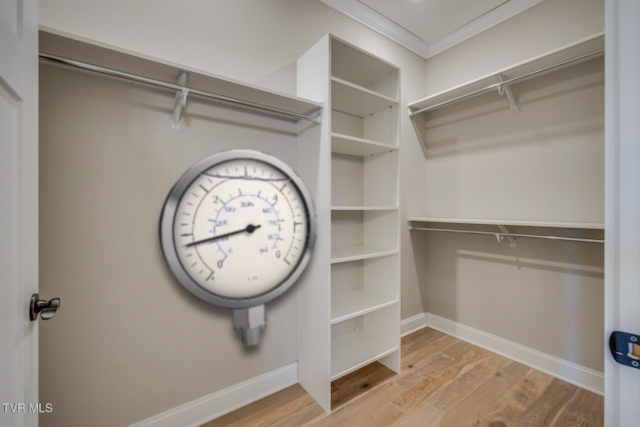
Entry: MPa 0.8
